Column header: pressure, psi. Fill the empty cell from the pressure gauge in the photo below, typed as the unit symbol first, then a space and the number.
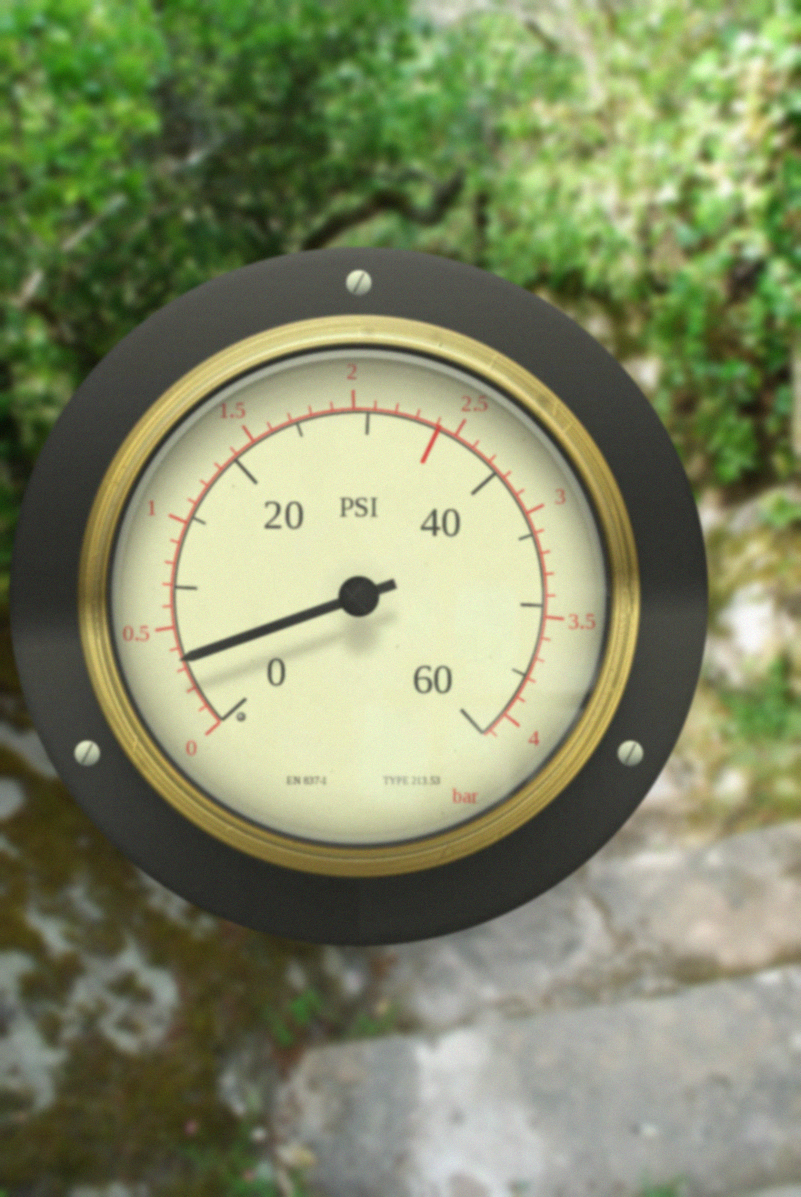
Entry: psi 5
